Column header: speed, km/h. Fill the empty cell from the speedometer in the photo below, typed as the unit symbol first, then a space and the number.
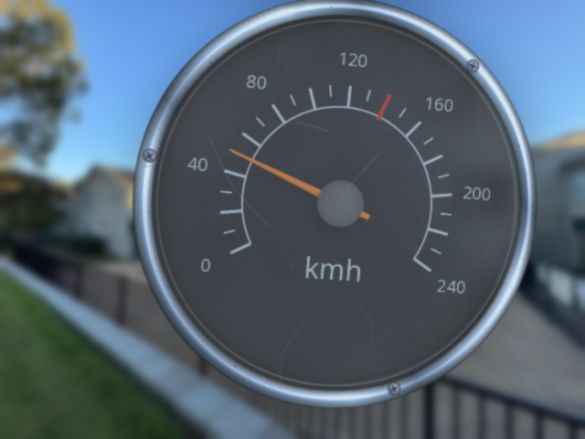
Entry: km/h 50
